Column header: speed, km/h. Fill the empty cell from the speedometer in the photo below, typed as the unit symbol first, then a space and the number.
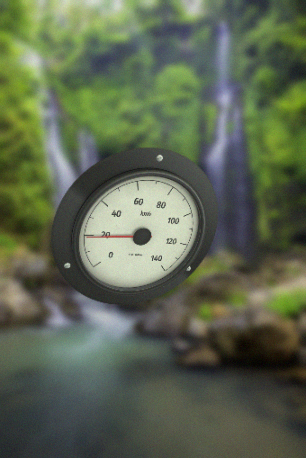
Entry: km/h 20
